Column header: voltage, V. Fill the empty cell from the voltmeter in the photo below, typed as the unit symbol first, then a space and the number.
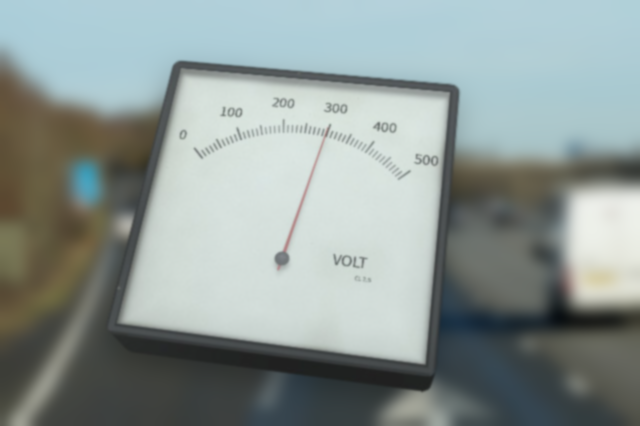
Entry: V 300
